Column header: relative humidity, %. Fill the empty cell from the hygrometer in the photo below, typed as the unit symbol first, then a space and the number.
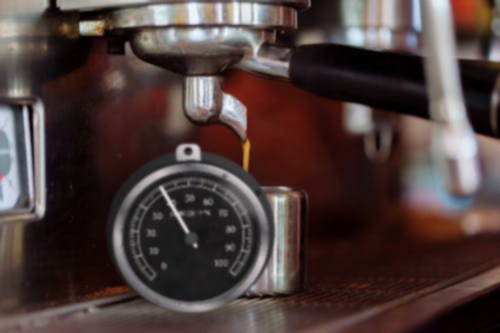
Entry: % 40
